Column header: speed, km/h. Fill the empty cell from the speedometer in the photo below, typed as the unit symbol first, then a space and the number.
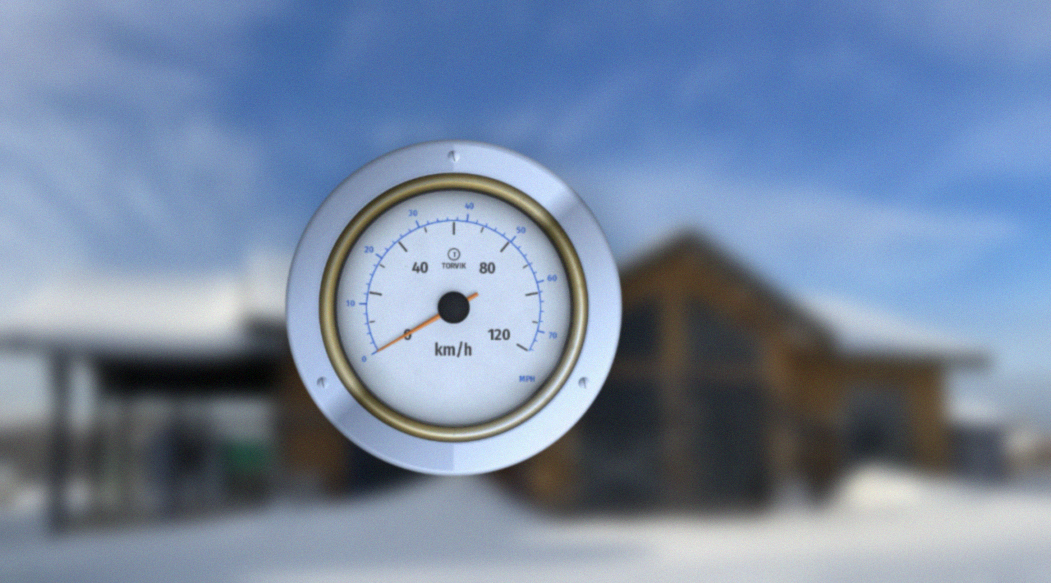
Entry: km/h 0
